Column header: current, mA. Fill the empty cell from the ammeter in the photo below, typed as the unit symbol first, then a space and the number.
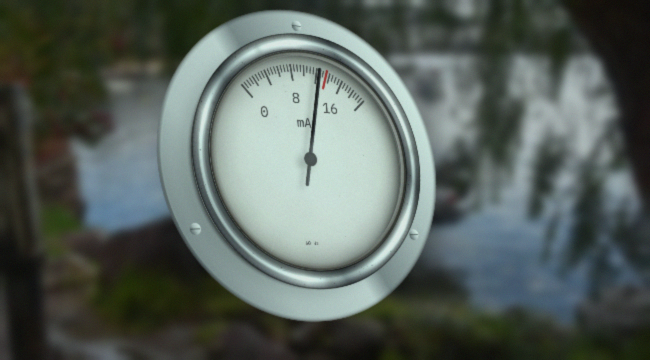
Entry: mA 12
